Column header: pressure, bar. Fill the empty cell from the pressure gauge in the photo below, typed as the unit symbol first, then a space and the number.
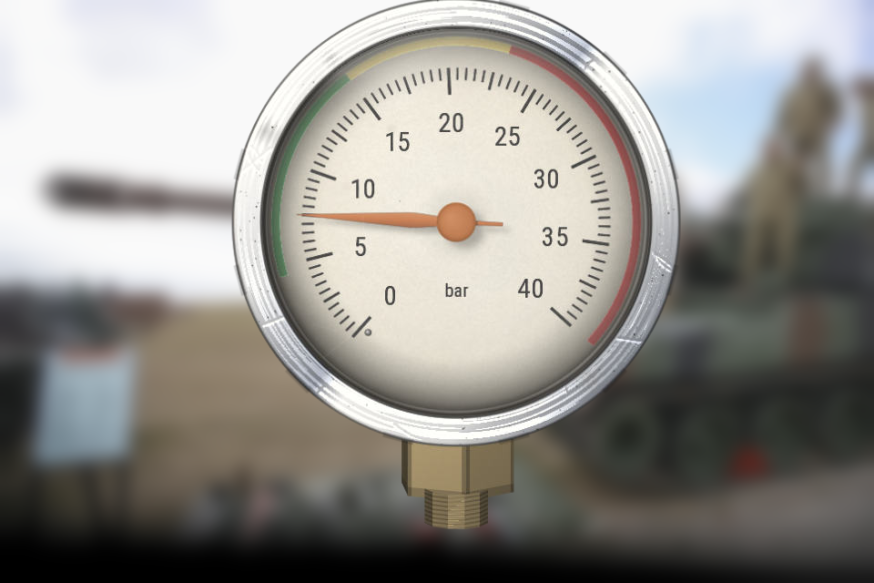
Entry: bar 7.5
